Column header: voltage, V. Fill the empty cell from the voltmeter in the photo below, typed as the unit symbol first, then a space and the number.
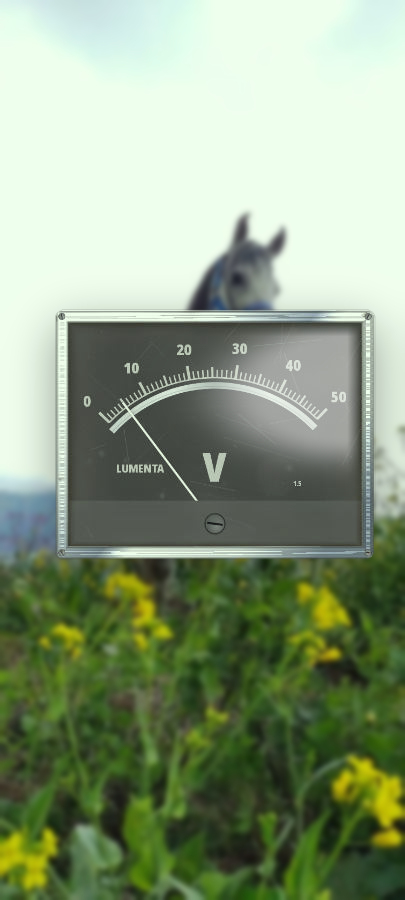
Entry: V 5
